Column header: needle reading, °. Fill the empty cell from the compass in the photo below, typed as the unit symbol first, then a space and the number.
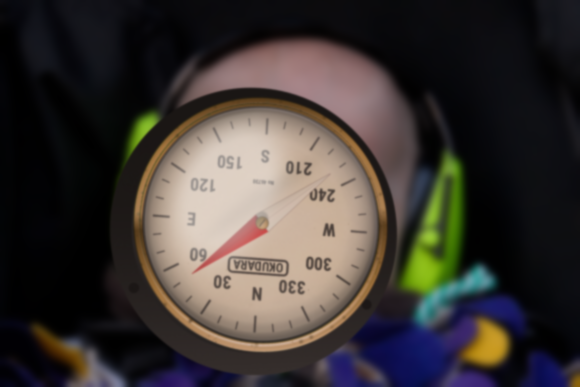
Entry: ° 50
